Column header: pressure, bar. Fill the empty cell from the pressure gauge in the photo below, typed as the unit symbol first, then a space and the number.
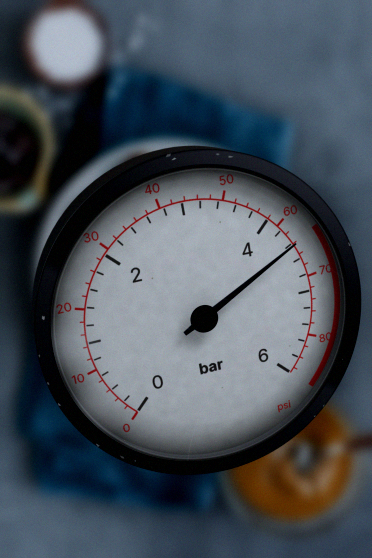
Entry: bar 4.4
